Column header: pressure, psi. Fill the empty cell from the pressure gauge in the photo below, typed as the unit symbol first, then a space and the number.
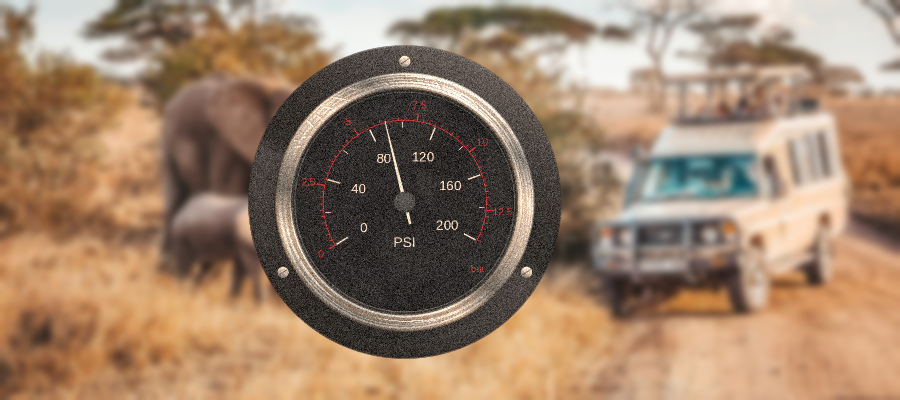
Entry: psi 90
